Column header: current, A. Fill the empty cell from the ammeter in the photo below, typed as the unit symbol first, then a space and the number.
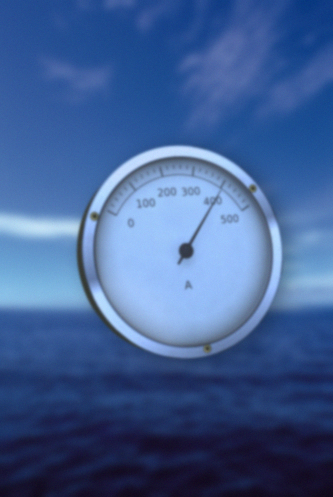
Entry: A 400
